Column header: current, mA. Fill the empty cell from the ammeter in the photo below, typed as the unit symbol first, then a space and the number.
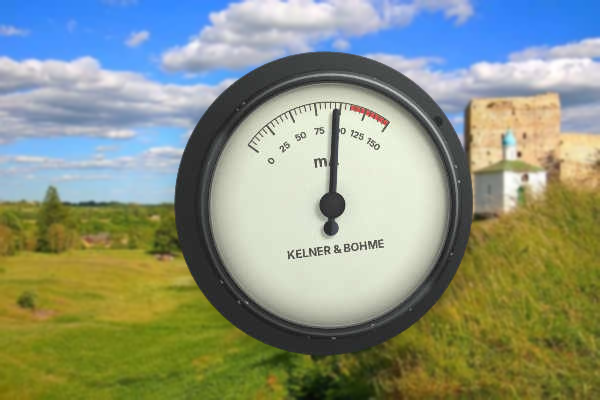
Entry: mA 95
